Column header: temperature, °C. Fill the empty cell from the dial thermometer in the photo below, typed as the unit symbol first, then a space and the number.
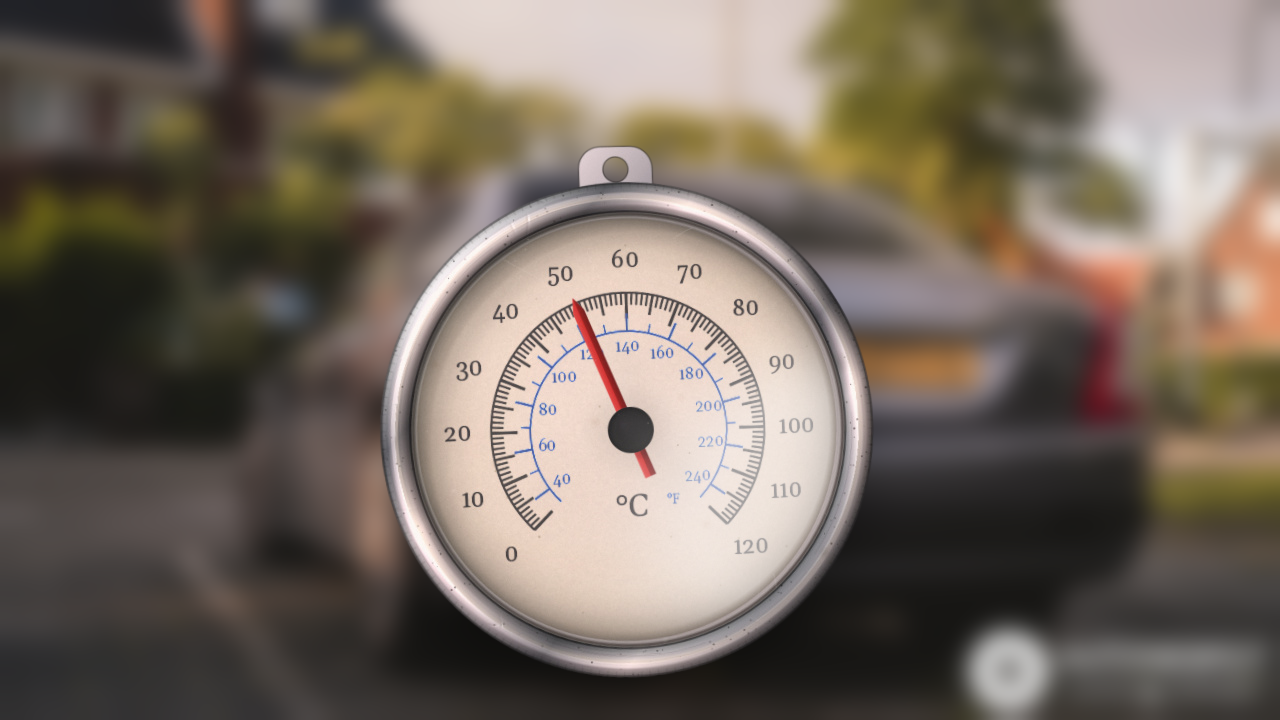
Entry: °C 50
